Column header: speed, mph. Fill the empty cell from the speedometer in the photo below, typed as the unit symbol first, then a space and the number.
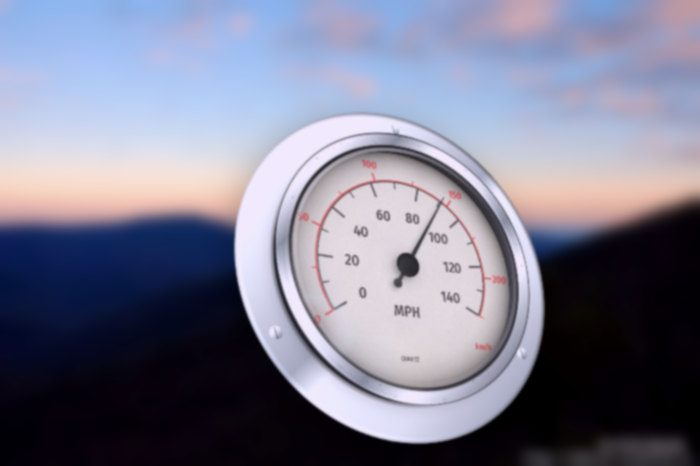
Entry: mph 90
